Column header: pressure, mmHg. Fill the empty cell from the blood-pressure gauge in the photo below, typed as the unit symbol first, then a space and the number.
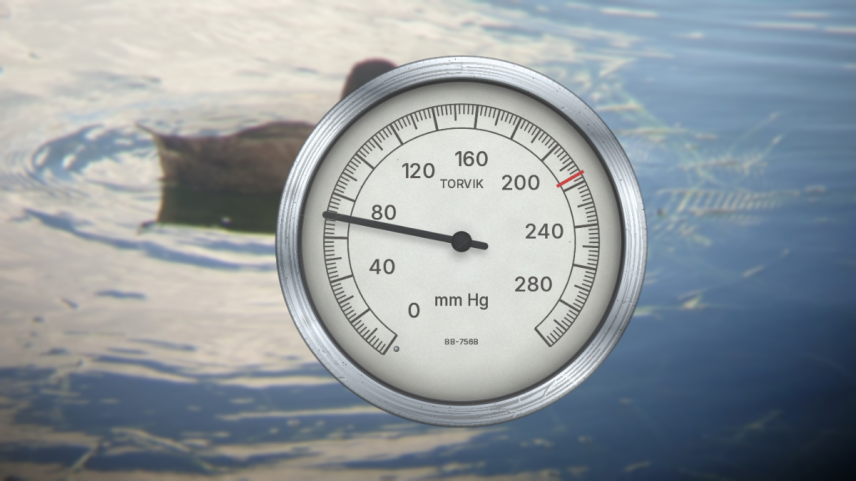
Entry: mmHg 70
